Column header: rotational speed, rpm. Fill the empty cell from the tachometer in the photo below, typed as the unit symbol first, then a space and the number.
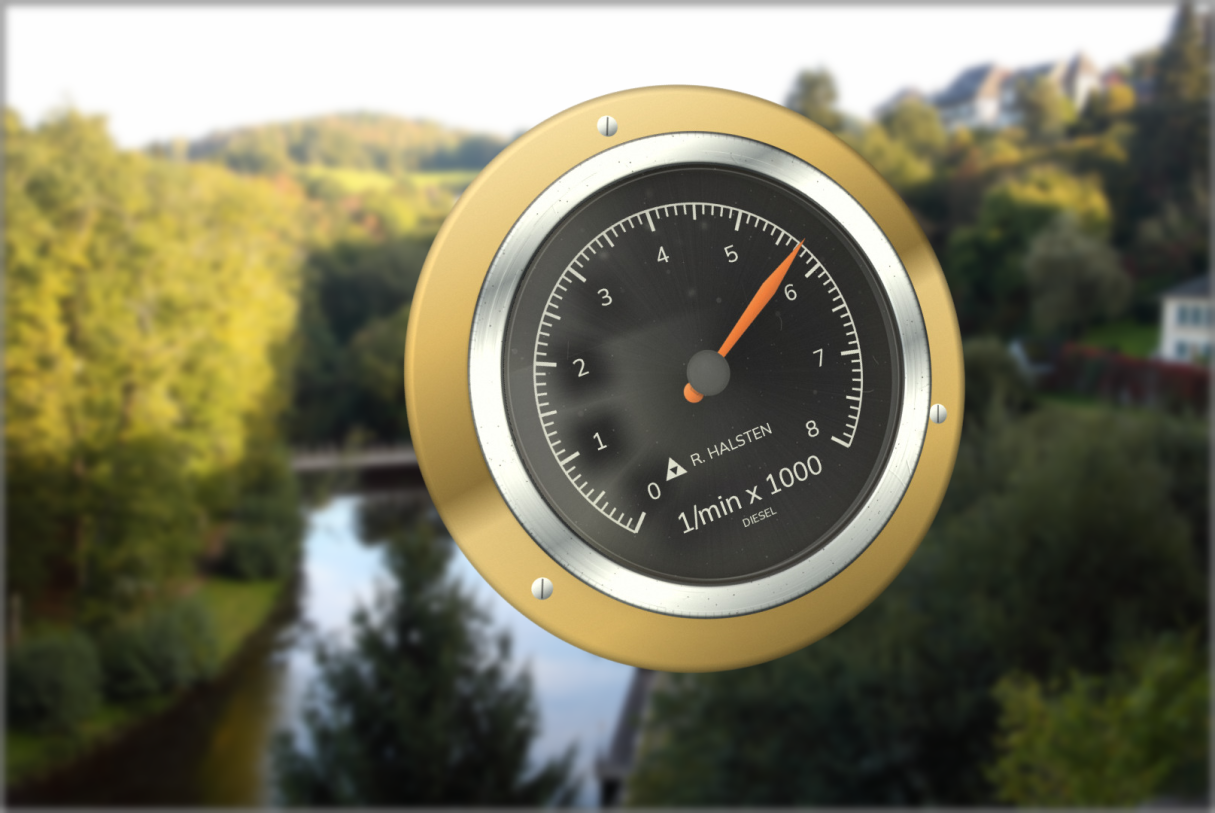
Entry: rpm 5700
